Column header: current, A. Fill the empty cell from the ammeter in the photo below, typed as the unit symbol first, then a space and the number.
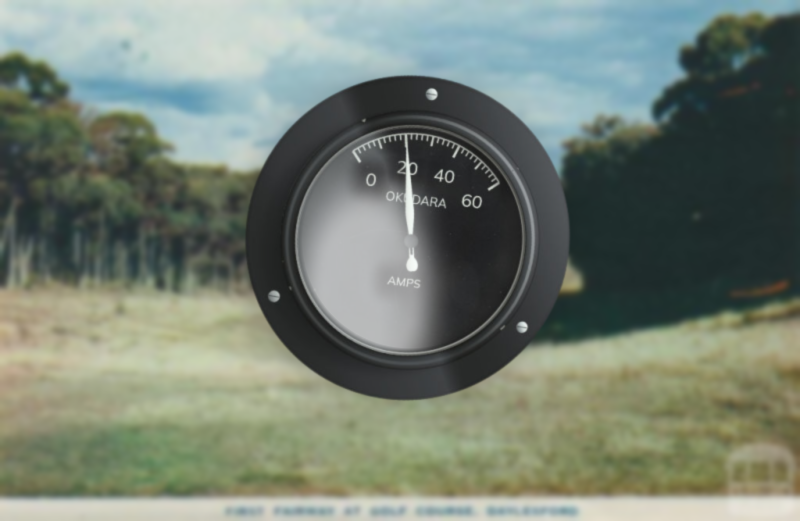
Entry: A 20
